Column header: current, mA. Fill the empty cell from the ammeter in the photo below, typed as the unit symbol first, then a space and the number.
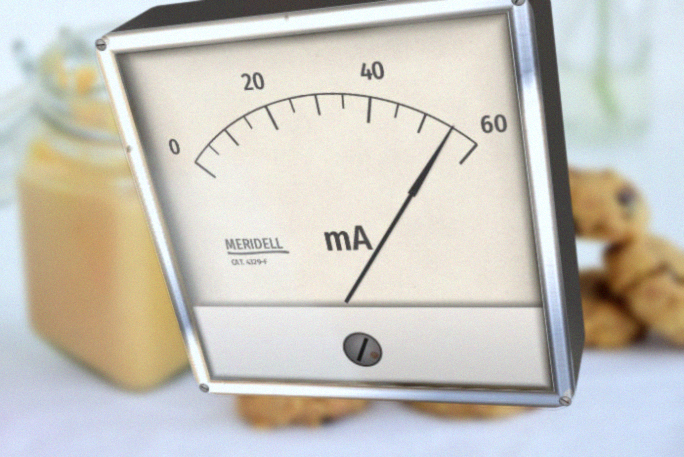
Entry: mA 55
